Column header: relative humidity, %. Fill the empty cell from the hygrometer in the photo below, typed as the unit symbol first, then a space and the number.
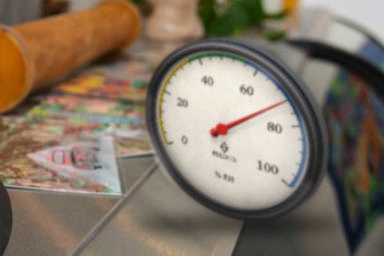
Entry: % 72
